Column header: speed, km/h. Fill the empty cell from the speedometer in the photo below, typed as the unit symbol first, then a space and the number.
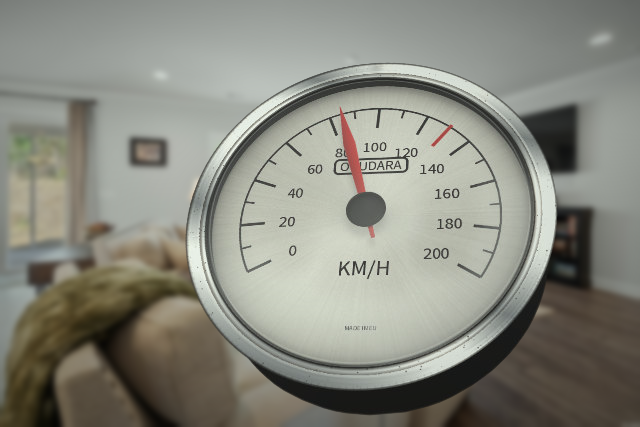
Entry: km/h 85
